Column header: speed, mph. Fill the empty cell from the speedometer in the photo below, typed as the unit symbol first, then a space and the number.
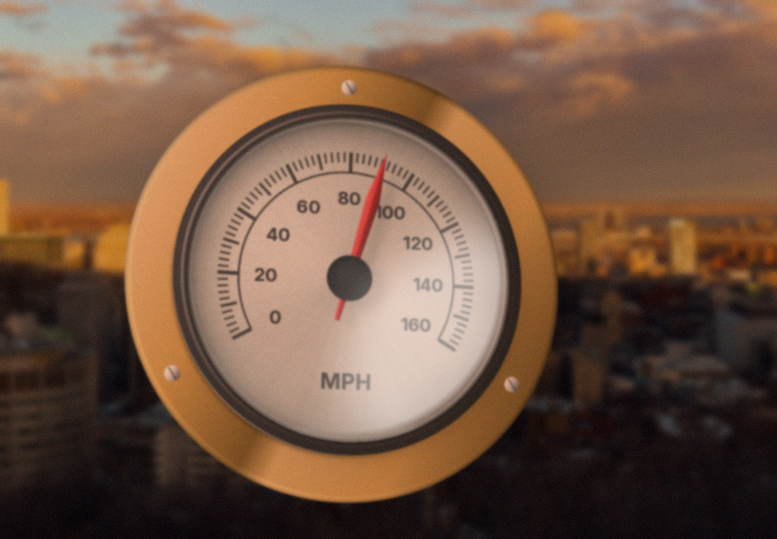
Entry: mph 90
